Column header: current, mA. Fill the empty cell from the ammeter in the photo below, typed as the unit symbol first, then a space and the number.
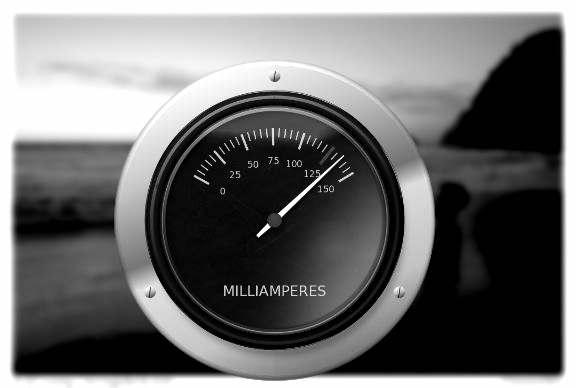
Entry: mA 135
